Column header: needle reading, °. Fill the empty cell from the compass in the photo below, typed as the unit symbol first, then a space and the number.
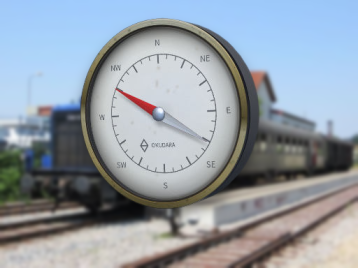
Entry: ° 300
